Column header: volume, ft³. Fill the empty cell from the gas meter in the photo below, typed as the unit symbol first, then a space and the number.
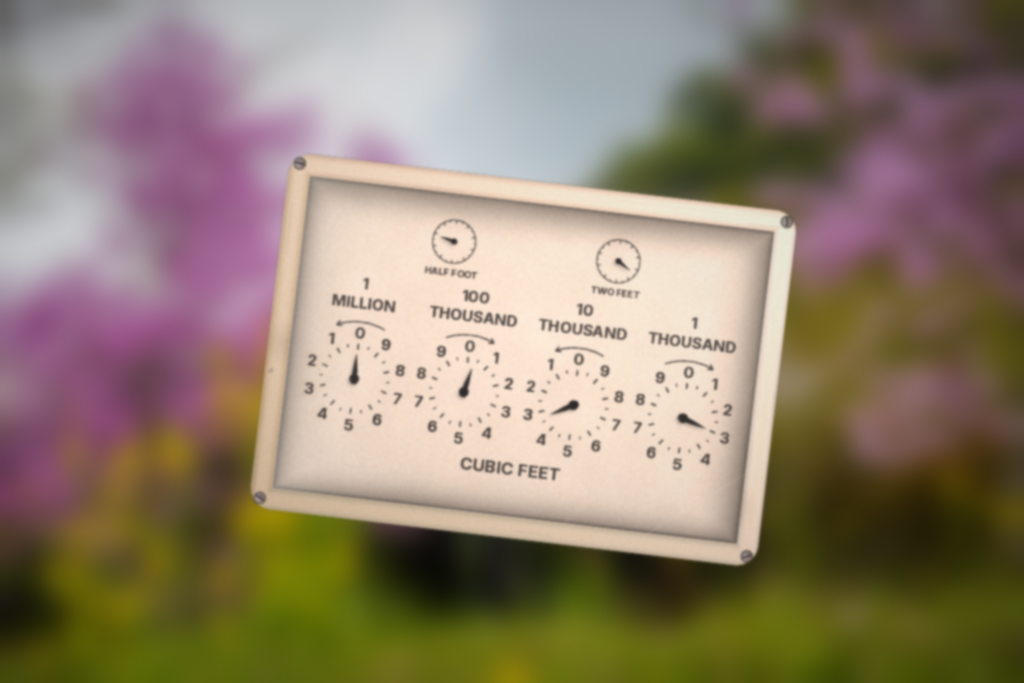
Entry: ft³ 3300
